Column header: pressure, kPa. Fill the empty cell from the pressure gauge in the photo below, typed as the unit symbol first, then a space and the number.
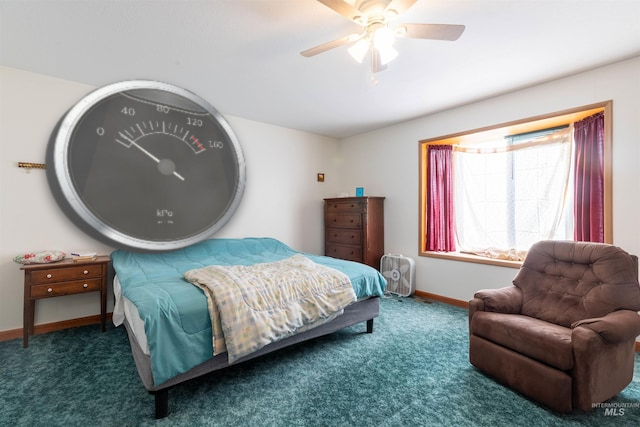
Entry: kPa 10
